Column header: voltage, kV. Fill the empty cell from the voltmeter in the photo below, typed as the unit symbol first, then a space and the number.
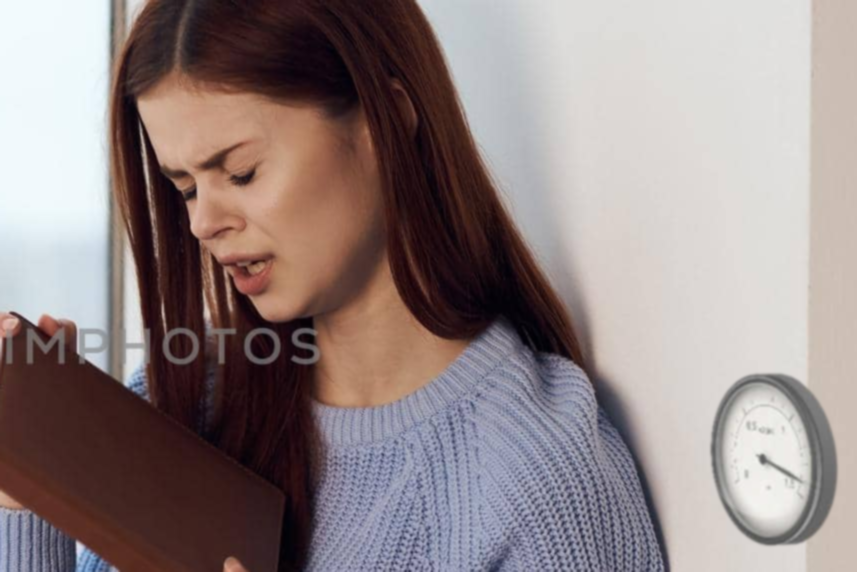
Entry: kV 1.4
